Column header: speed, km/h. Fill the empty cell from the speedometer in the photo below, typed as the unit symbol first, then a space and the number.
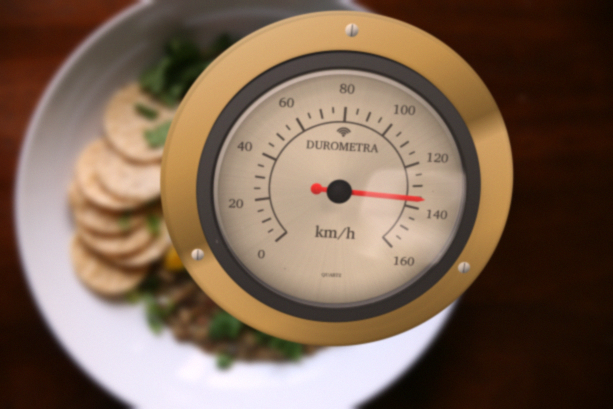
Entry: km/h 135
